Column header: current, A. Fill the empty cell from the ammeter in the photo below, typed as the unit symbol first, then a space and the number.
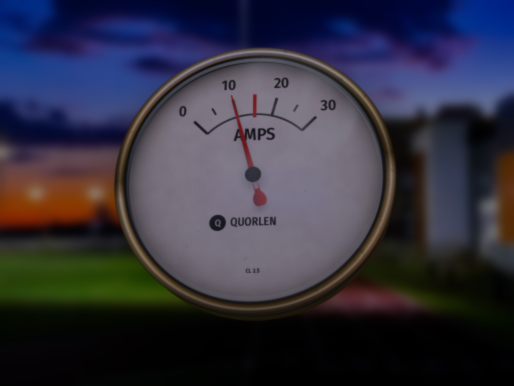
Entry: A 10
